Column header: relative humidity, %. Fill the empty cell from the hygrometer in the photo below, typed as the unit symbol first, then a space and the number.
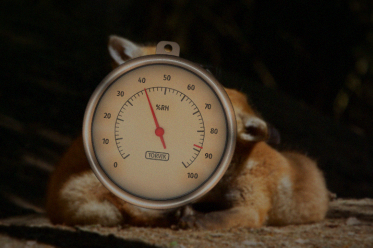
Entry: % 40
